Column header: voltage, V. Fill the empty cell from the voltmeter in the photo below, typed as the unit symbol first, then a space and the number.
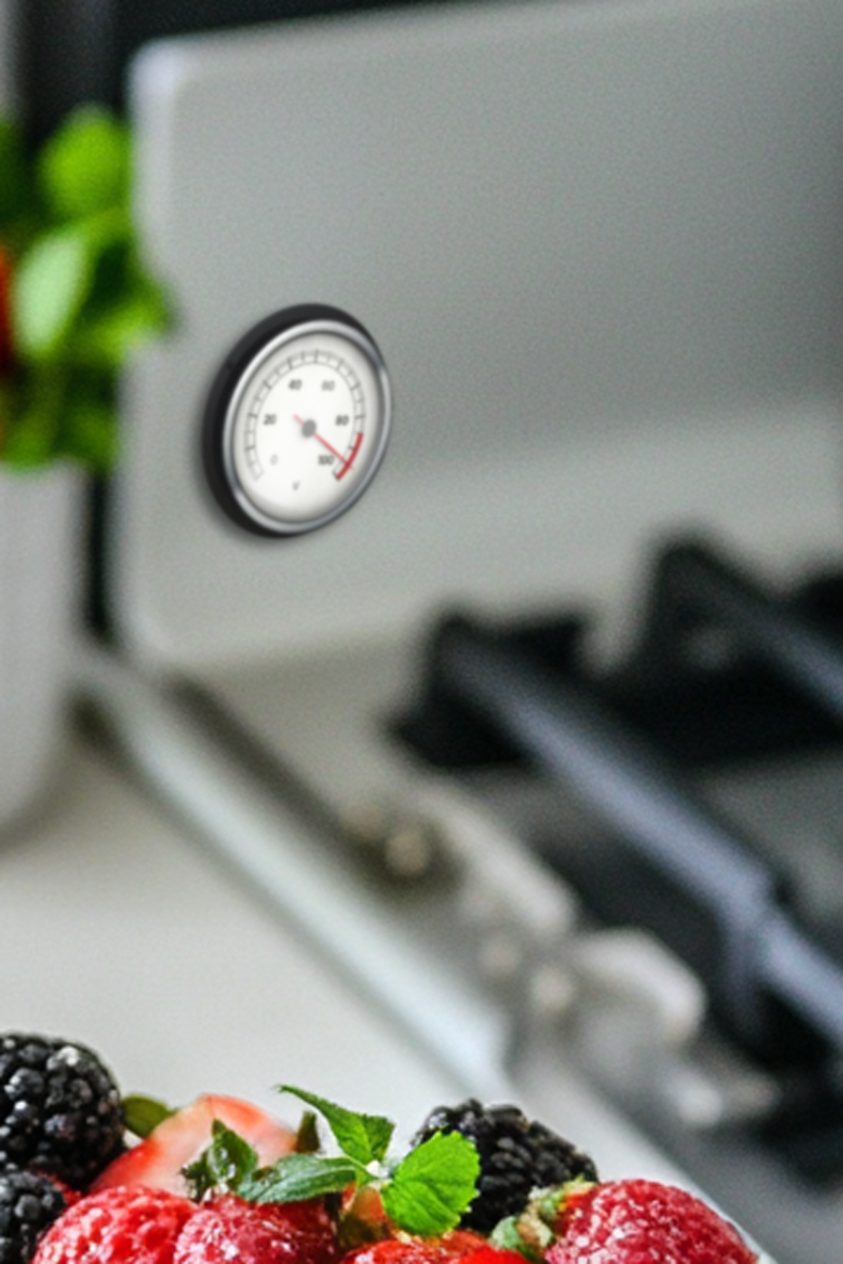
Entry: V 95
